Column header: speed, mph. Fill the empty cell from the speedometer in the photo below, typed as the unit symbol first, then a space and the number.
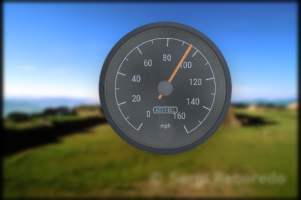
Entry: mph 95
